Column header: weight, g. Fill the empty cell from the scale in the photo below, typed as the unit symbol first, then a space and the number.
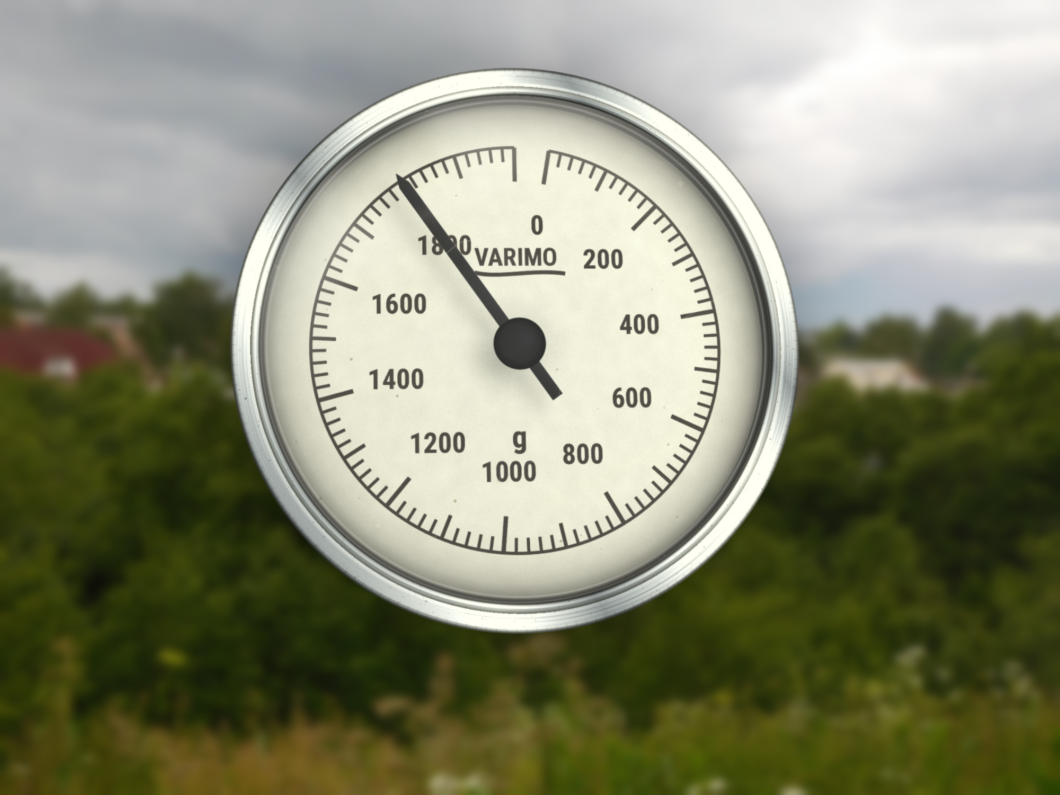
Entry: g 1800
